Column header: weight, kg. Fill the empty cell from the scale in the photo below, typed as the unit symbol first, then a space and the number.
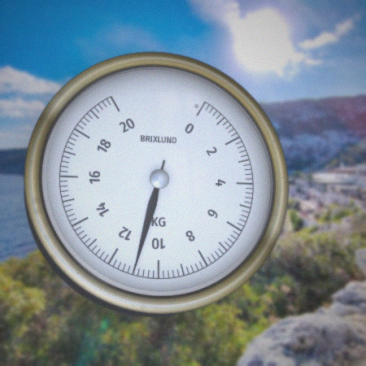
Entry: kg 11
